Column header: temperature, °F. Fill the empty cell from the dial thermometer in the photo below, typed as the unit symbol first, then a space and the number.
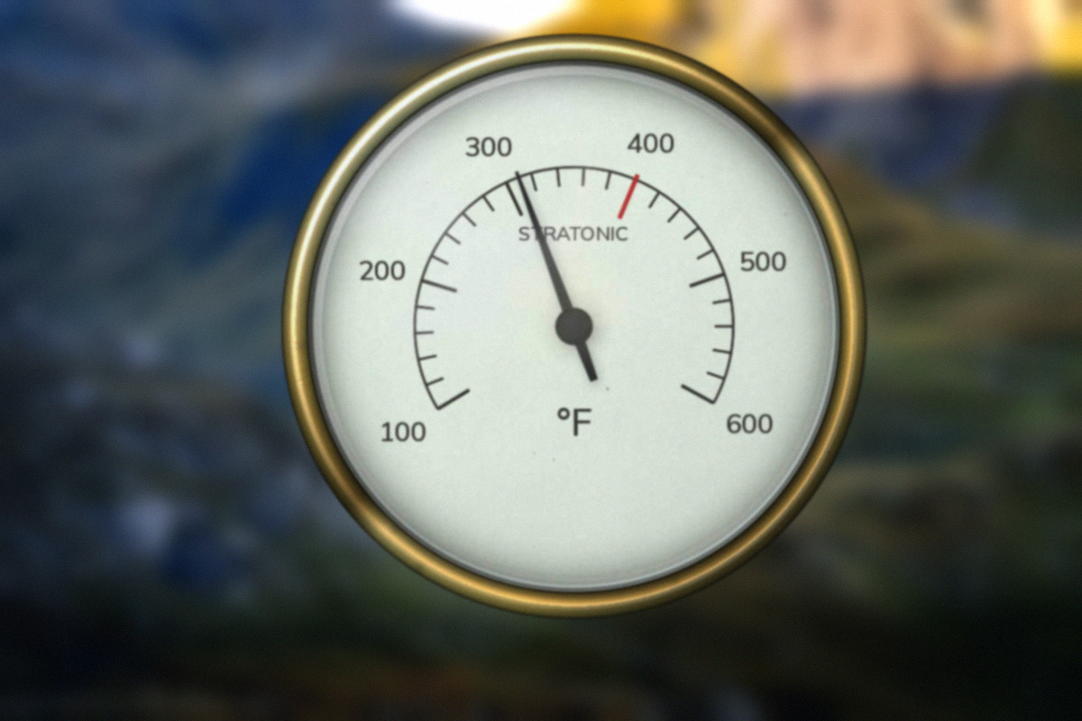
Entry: °F 310
